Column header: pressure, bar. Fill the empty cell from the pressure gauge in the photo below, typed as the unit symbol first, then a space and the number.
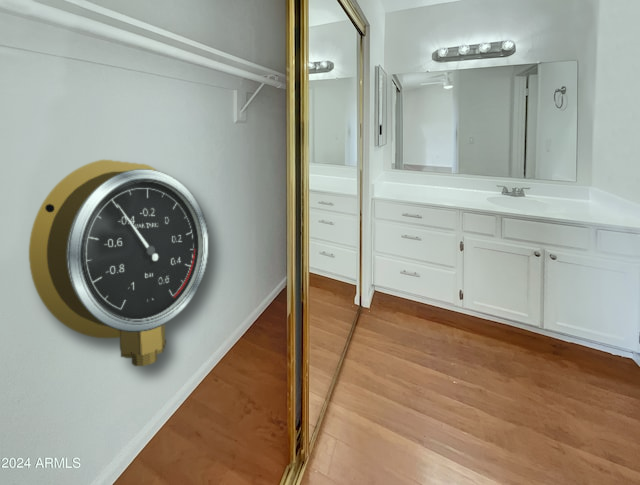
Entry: bar -0.4
